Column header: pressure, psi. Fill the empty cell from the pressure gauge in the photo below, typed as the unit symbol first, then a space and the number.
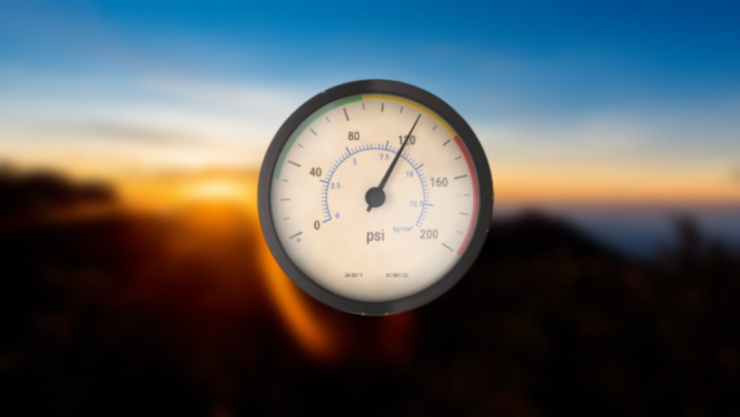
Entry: psi 120
